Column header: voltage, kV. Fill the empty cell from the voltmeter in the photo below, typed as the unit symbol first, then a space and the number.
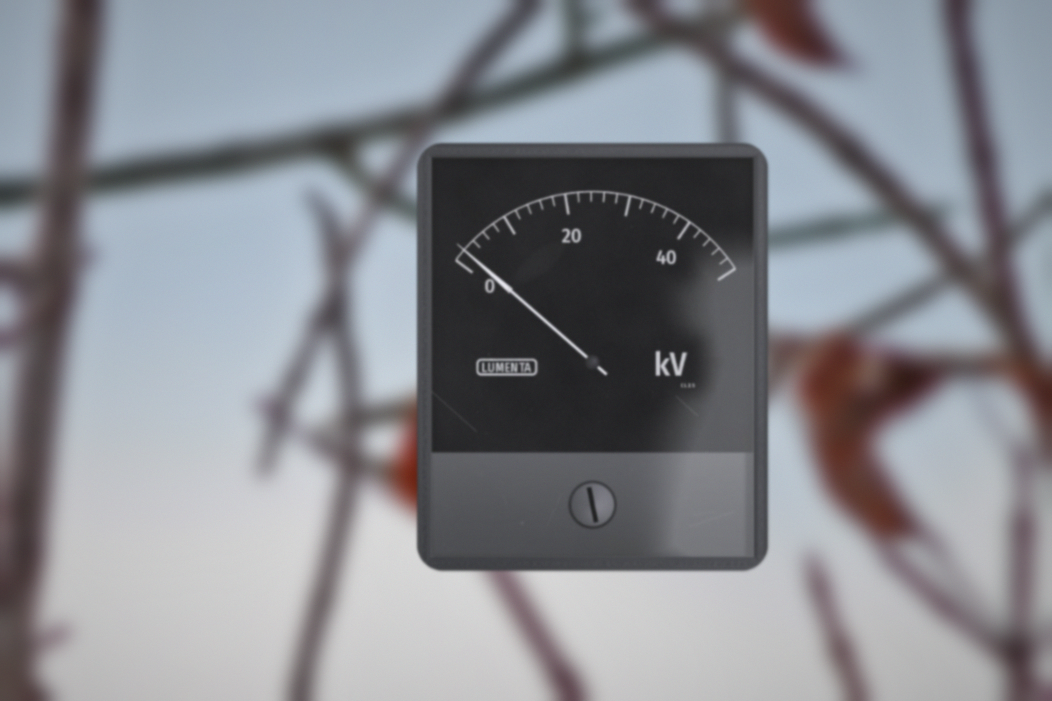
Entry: kV 2
